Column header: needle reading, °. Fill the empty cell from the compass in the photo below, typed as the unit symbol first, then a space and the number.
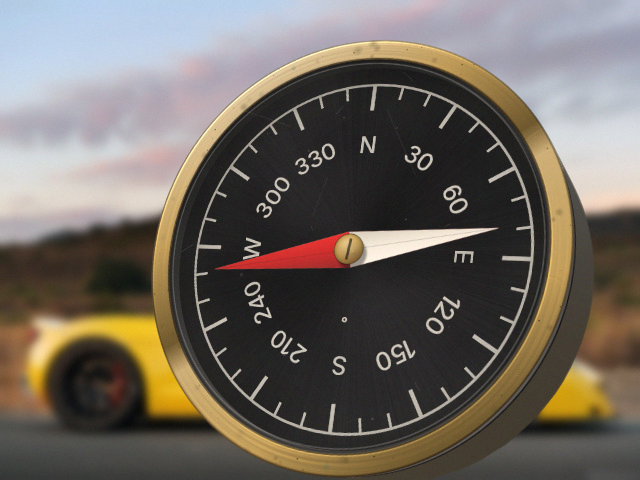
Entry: ° 260
